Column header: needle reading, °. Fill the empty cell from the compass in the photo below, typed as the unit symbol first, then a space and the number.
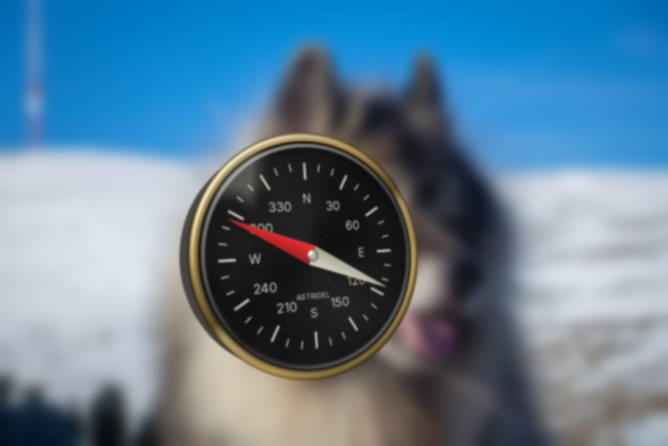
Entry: ° 295
